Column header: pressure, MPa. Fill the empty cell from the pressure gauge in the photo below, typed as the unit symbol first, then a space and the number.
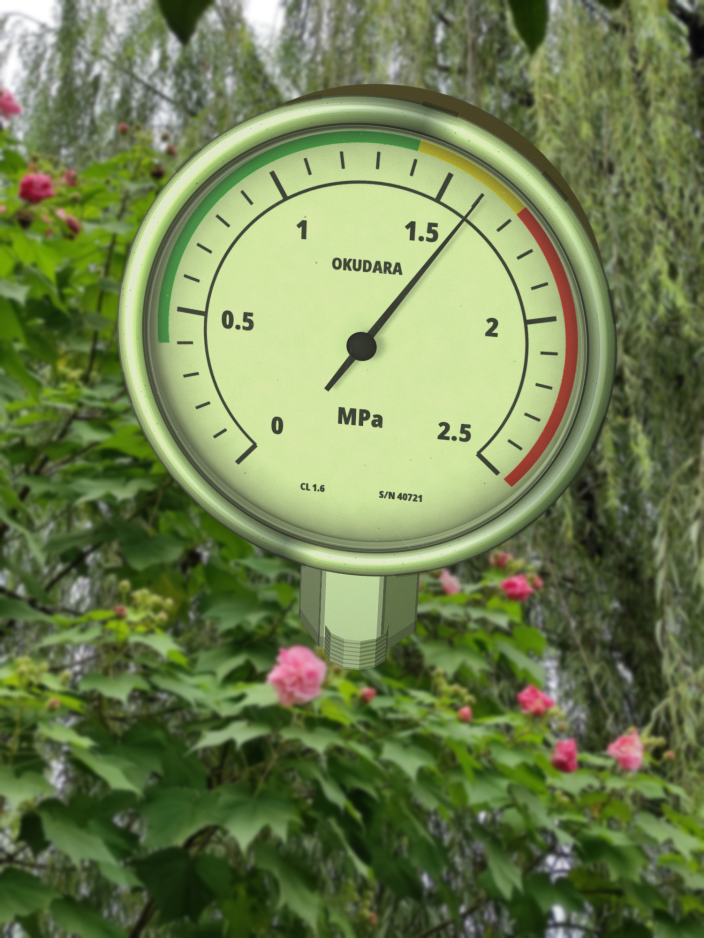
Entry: MPa 1.6
